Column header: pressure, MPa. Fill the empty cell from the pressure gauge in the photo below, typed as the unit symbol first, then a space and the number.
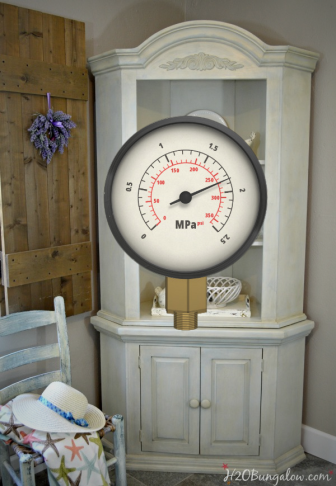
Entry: MPa 1.85
